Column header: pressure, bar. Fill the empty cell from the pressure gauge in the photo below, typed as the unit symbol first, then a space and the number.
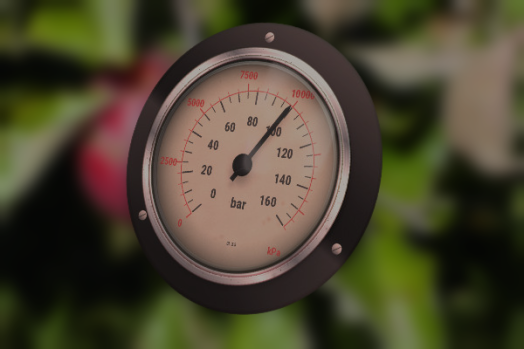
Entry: bar 100
